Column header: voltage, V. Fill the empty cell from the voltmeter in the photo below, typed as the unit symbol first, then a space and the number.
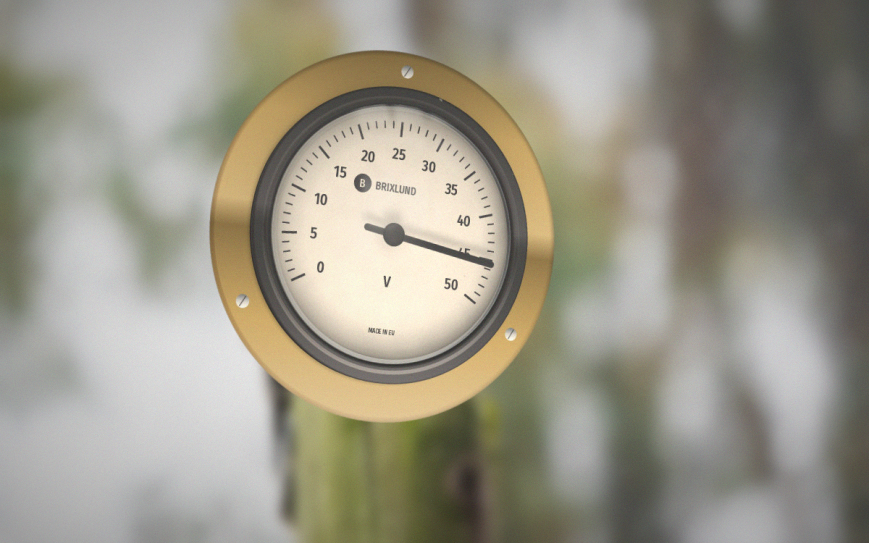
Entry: V 45.5
